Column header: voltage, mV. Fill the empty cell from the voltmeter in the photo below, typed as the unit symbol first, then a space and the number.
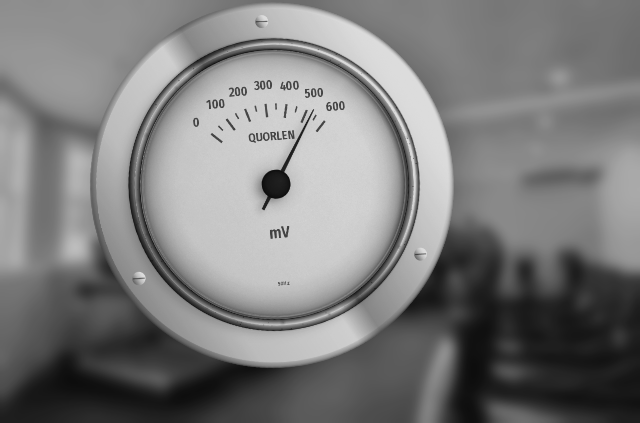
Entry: mV 525
